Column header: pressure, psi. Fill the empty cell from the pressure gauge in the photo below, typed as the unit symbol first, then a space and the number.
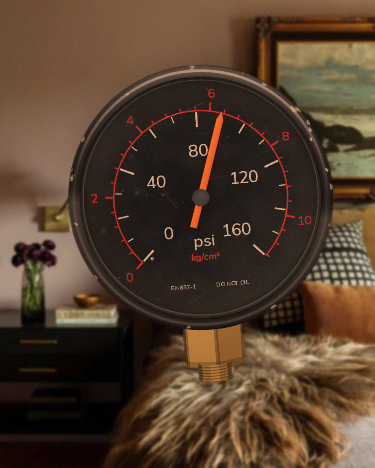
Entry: psi 90
